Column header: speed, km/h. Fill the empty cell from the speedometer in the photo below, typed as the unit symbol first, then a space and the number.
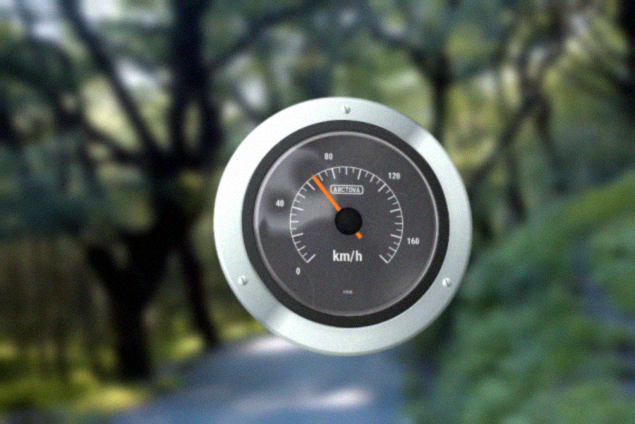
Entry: km/h 65
